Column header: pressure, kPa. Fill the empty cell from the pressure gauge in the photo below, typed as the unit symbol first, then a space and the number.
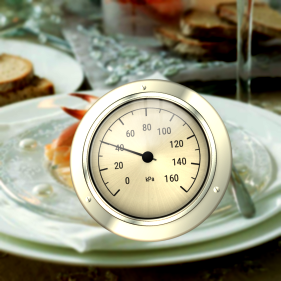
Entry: kPa 40
